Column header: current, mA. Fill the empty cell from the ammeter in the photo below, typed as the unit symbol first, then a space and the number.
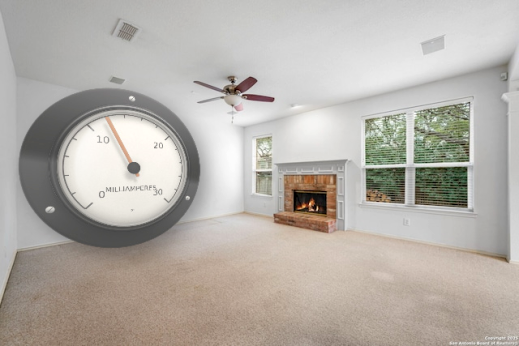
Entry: mA 12
